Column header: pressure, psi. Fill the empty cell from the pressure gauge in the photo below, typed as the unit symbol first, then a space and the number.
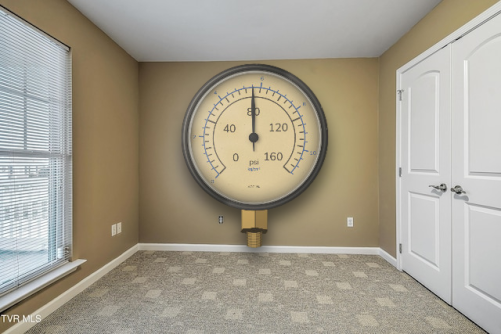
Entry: psi 80
